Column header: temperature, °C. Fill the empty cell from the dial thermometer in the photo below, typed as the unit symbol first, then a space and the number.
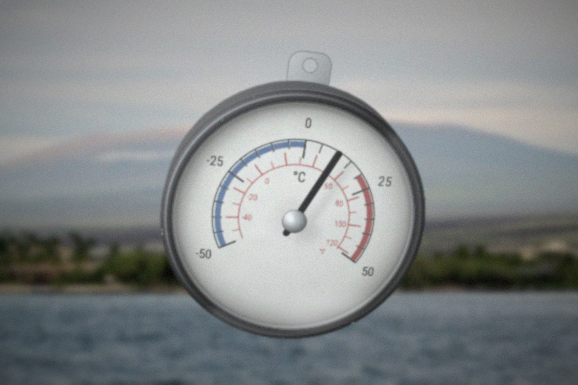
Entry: °C 10
